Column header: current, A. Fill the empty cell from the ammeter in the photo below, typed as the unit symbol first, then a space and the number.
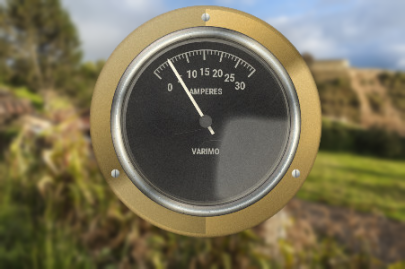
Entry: A 5
